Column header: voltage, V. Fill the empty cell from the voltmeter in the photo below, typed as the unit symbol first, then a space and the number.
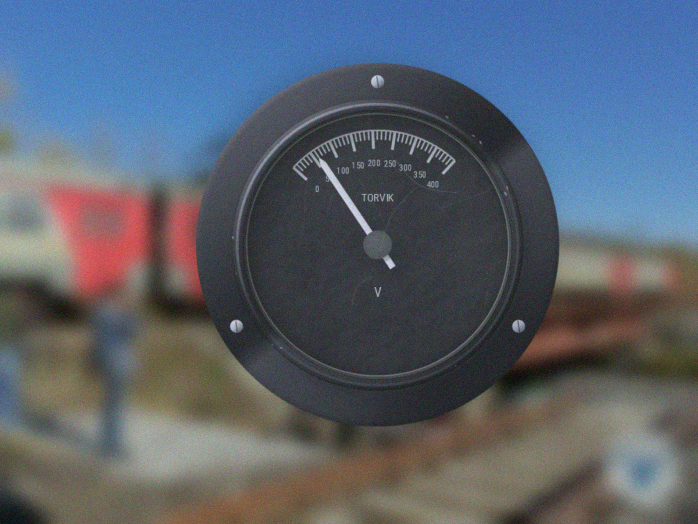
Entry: V 60
